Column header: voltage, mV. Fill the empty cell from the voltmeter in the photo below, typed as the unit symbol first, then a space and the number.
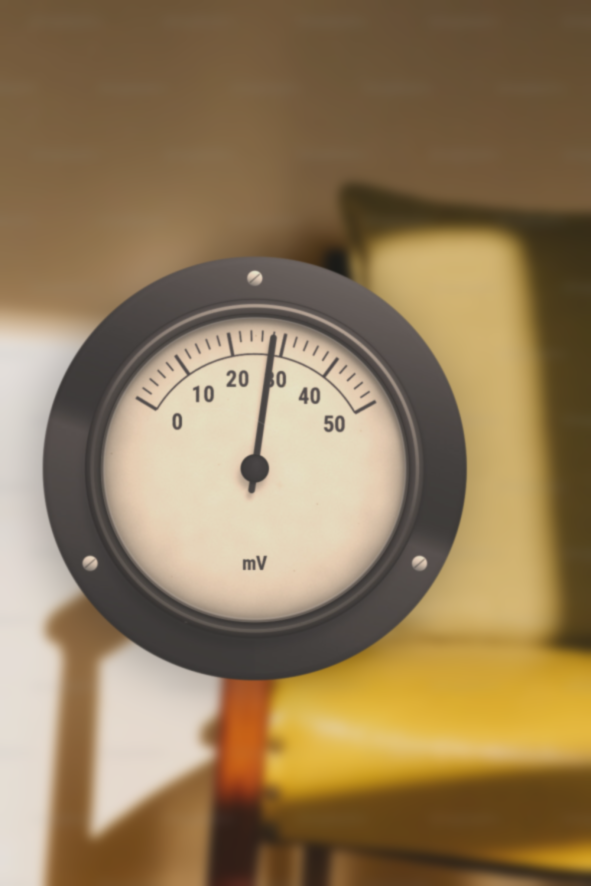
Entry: mV 28
